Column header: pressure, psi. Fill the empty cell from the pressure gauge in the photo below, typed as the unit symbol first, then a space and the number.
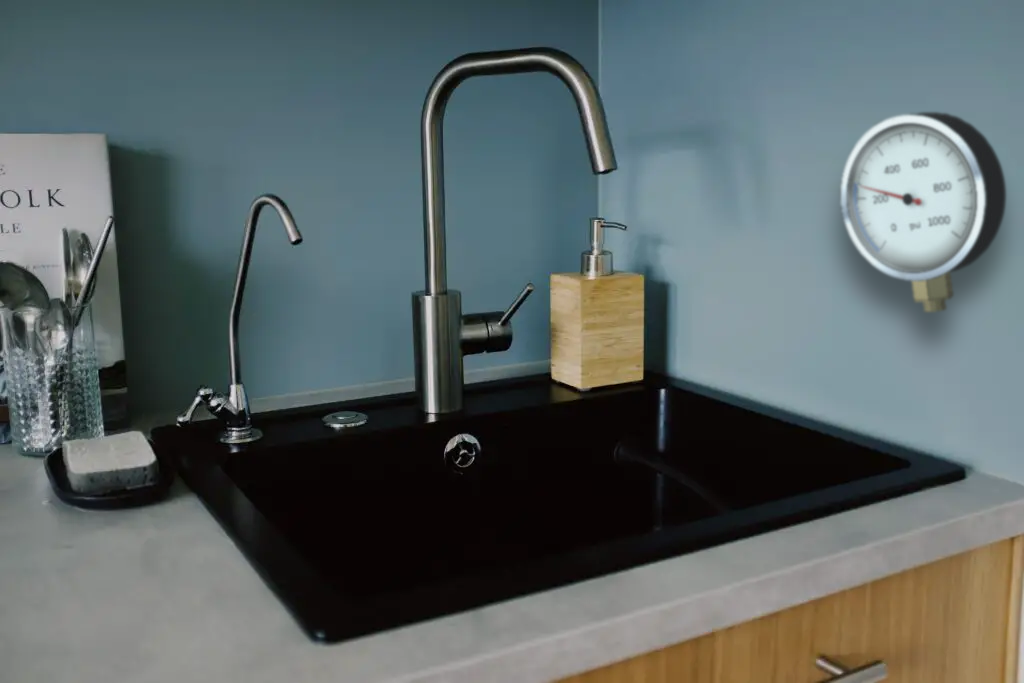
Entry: psi 250
